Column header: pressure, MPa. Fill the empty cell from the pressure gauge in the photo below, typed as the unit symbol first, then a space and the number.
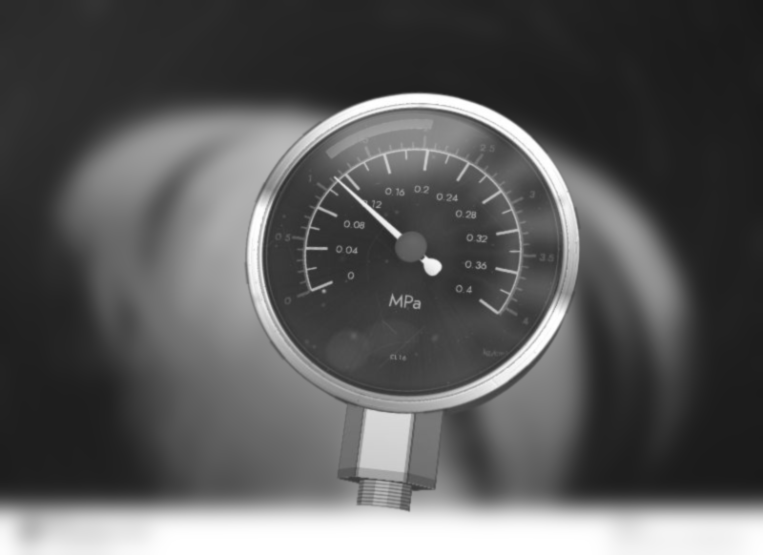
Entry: MPa 0.11
